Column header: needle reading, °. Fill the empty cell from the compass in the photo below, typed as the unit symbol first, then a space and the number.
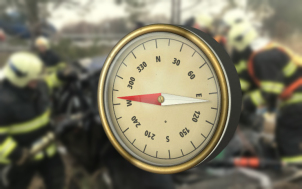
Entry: ° 277.5
